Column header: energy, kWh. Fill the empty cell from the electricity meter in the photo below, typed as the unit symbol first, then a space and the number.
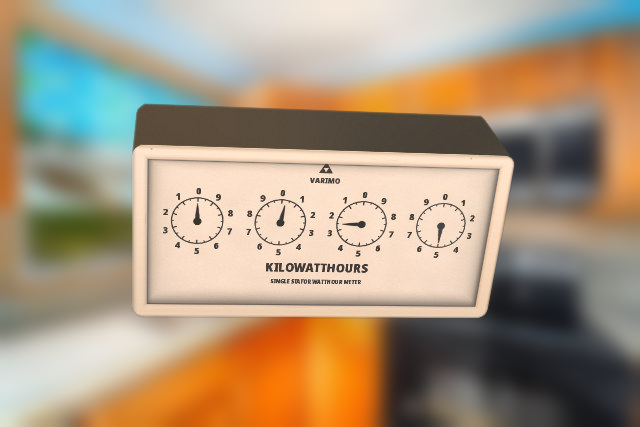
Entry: kWh 25
